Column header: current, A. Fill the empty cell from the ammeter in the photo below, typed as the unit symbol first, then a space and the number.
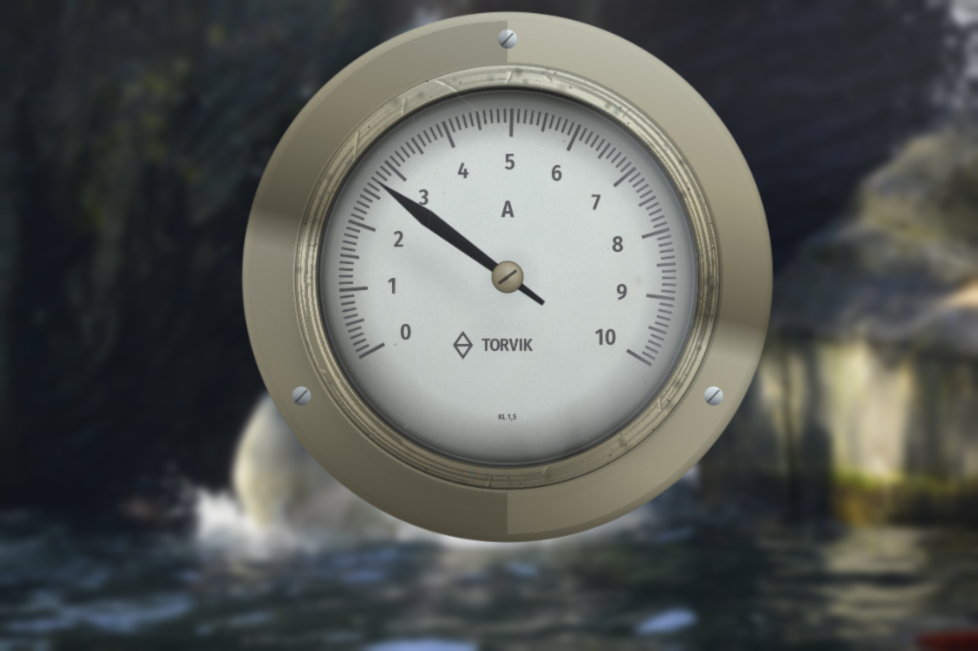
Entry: A 2.7
